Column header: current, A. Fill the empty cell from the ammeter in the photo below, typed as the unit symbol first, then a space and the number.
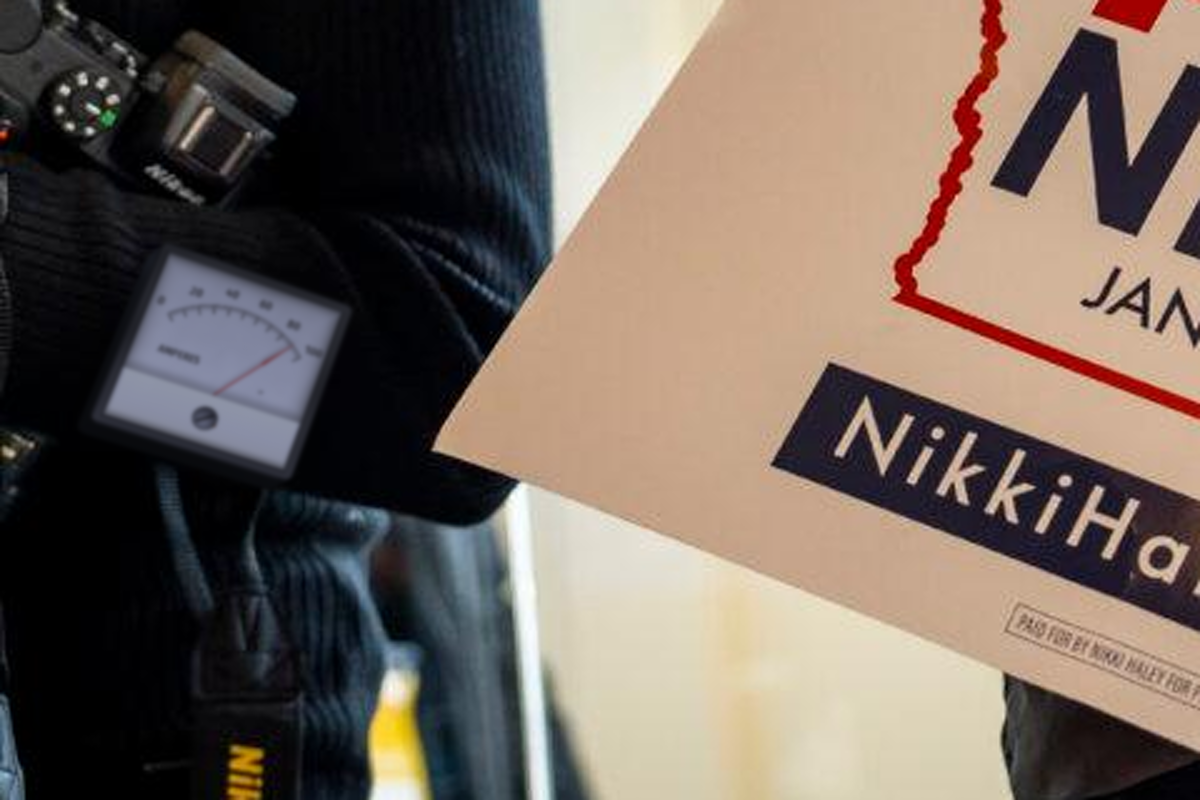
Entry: A 90
